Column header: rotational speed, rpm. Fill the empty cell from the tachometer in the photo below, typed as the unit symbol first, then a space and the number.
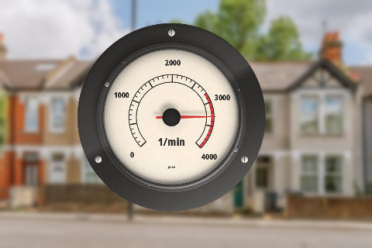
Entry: rpm 3300
